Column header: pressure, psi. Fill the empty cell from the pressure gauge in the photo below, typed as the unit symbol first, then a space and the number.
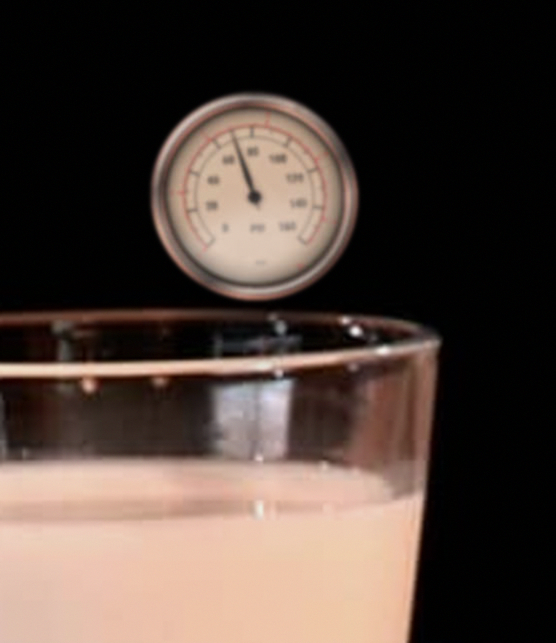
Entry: psi 70
